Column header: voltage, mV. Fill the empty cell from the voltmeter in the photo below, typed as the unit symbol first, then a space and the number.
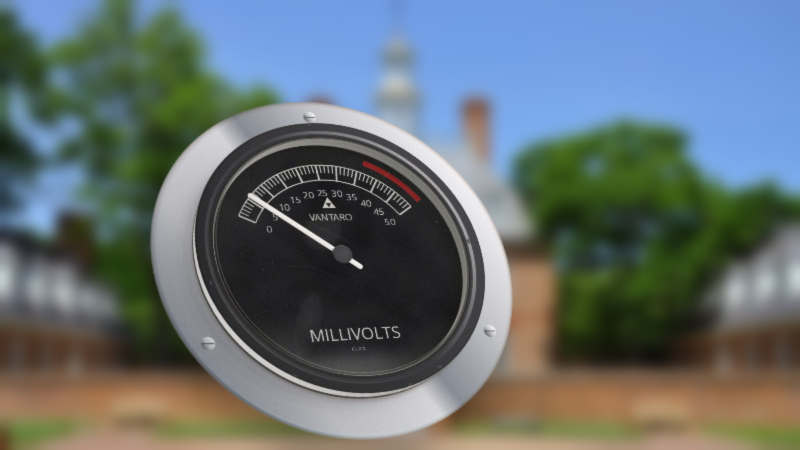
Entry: mV 5
